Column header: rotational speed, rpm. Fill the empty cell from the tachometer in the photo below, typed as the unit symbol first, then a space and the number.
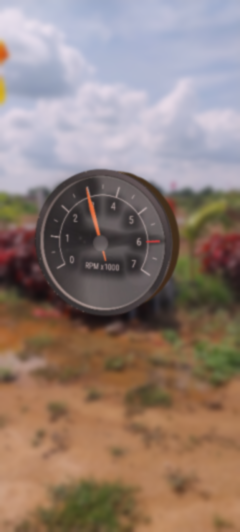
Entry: rpm 3000
